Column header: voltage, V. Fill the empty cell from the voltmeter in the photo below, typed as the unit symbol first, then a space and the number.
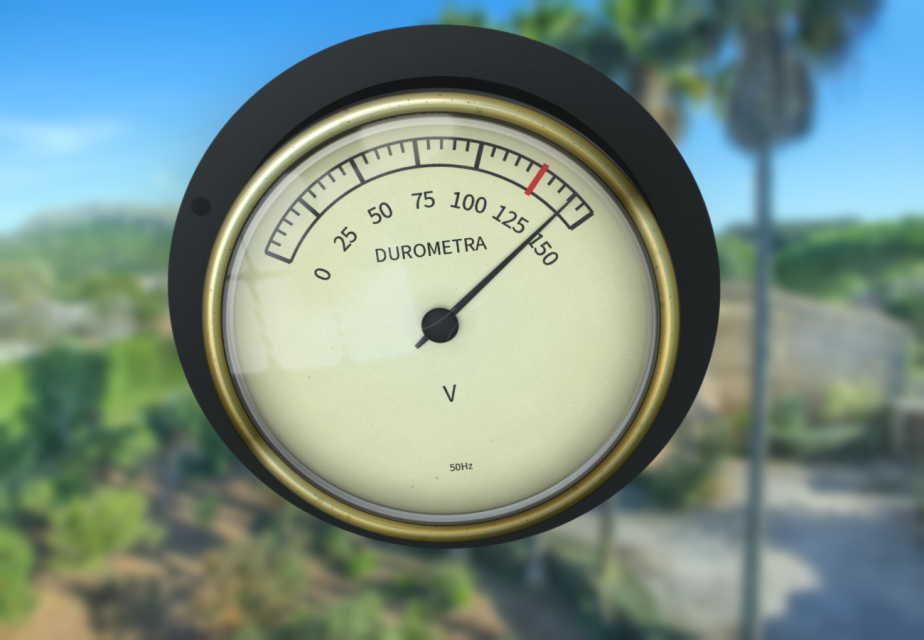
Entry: V 140
